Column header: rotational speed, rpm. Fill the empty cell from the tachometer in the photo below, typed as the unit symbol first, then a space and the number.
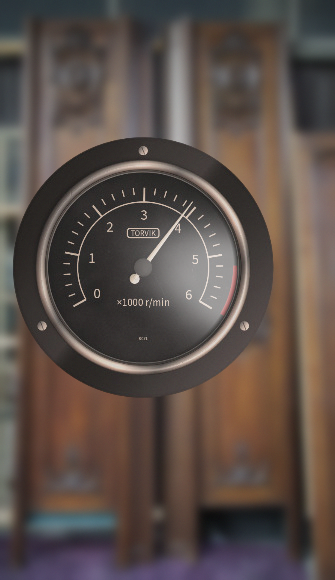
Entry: rpm 3900
